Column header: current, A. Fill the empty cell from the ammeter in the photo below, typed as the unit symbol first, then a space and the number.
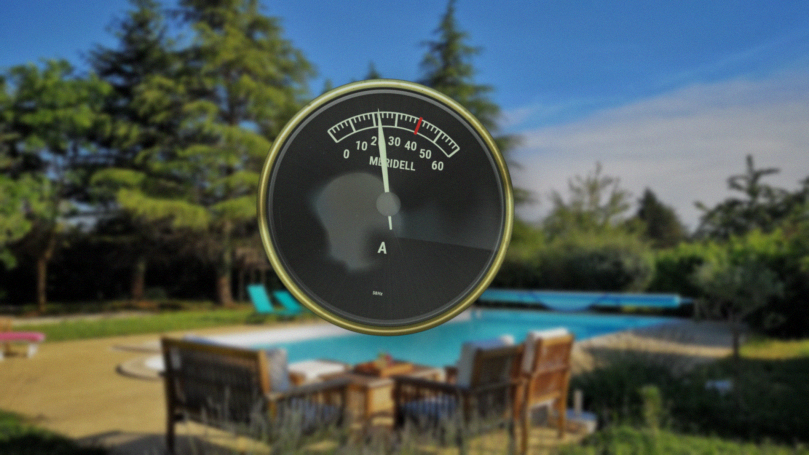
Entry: A 22
